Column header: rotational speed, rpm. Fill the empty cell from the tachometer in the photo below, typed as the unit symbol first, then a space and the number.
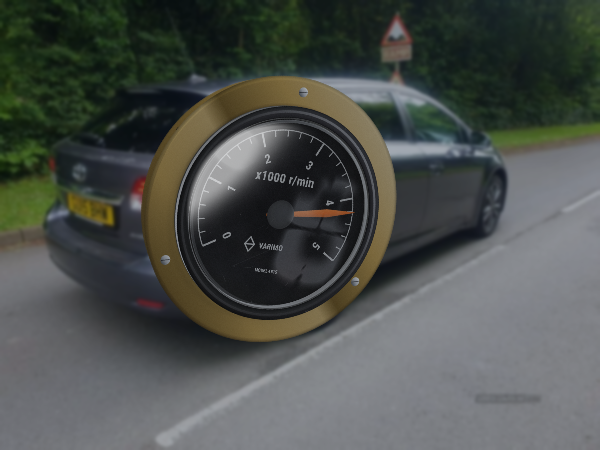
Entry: rpm 4200
